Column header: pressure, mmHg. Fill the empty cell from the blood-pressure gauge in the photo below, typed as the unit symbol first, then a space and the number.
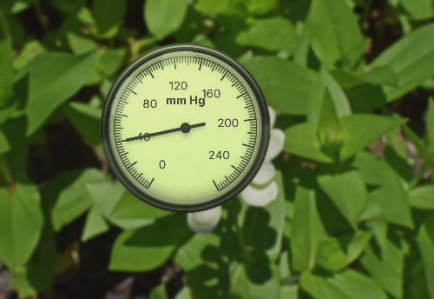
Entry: mmHg 40
